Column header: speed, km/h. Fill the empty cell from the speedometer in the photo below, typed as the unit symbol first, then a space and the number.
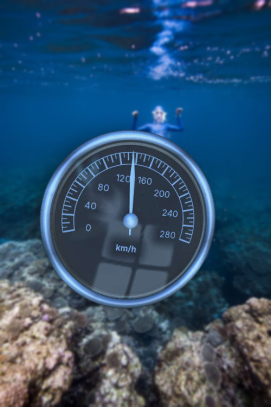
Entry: km/h 135
